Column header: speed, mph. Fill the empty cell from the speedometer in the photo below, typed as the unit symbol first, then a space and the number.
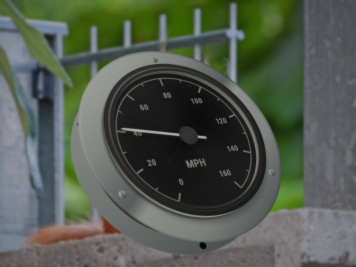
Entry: mph 40
